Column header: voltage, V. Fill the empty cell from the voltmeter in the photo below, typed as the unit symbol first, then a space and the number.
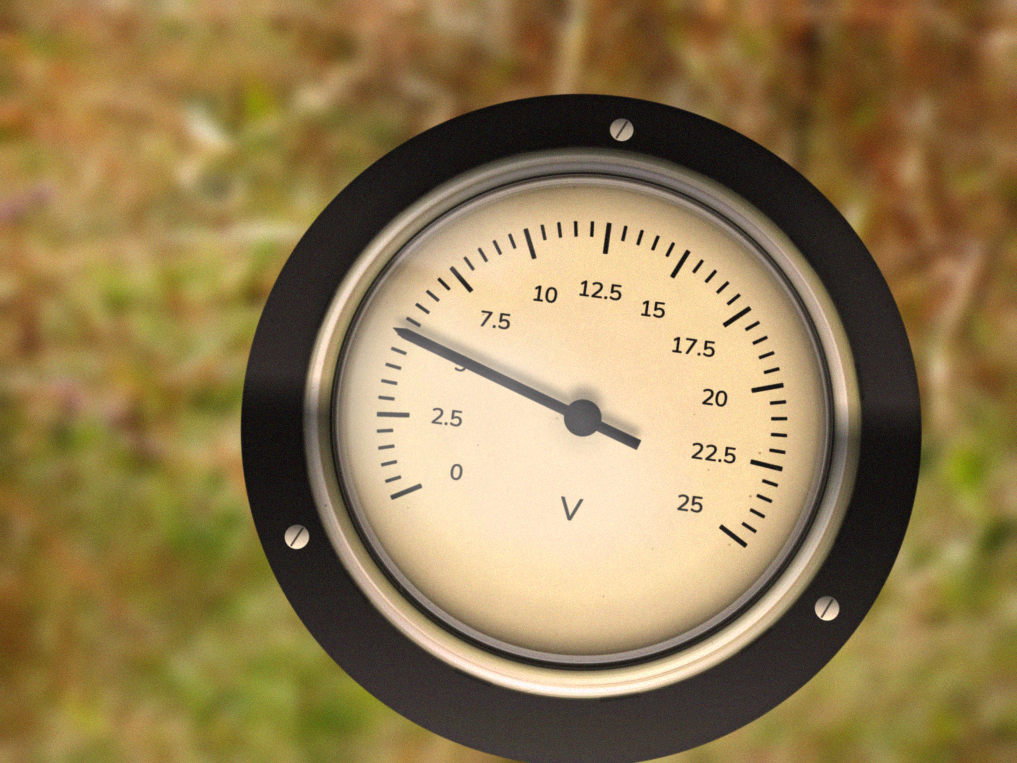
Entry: V 5
